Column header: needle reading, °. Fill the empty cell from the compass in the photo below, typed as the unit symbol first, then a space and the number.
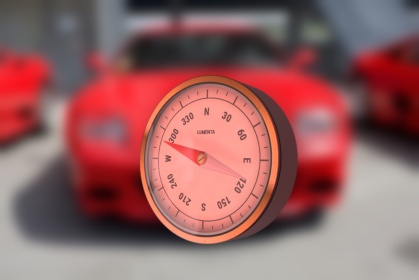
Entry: ° 290
